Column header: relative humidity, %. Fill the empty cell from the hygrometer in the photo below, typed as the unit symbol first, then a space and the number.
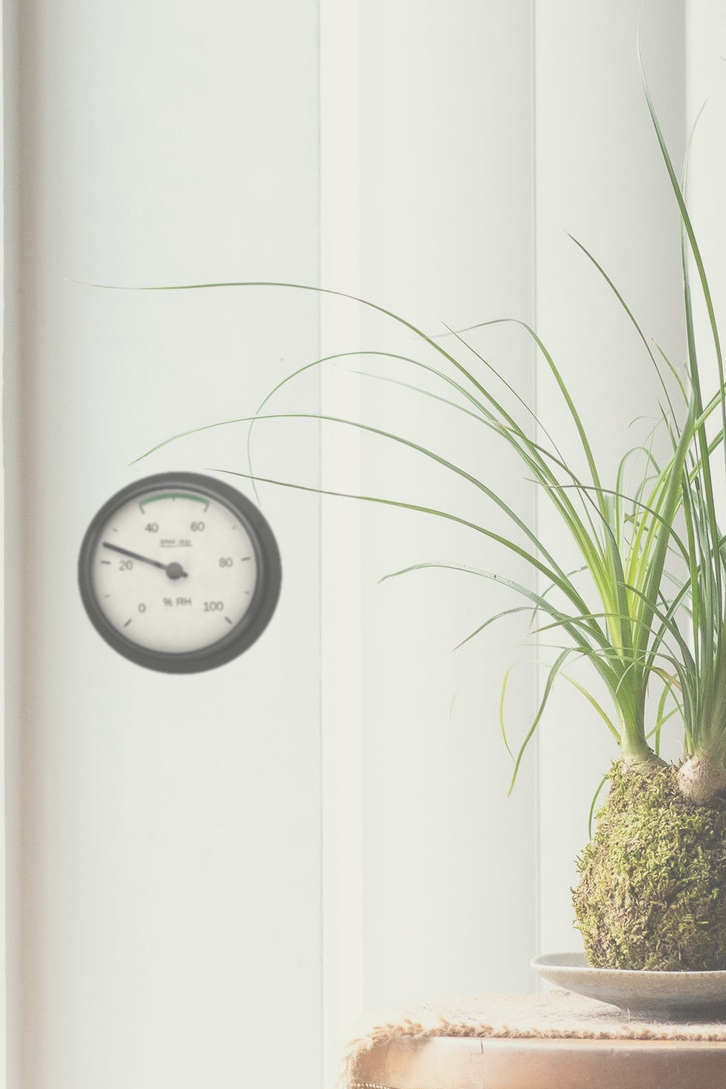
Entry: % 25
